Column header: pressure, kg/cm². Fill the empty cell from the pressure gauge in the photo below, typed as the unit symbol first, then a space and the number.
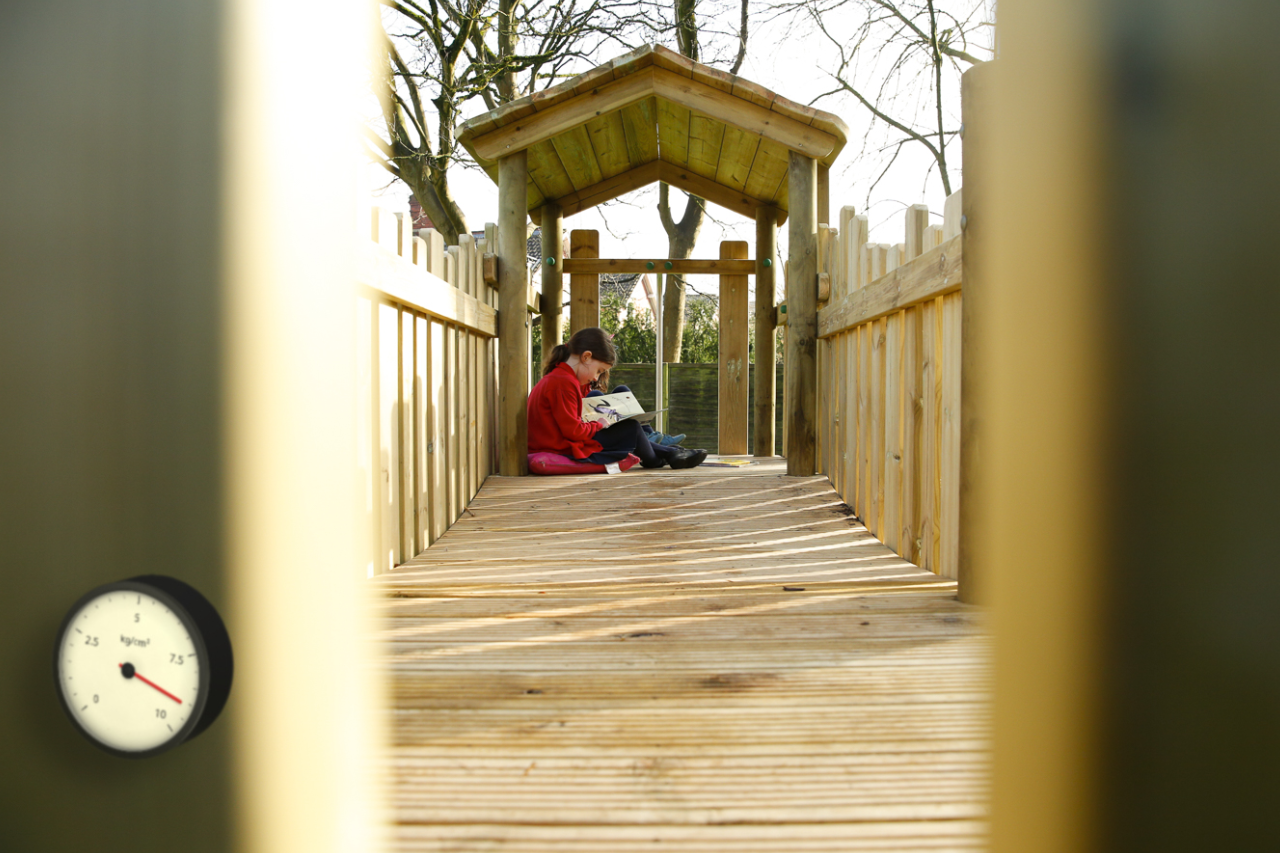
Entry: kg/cm² 9
